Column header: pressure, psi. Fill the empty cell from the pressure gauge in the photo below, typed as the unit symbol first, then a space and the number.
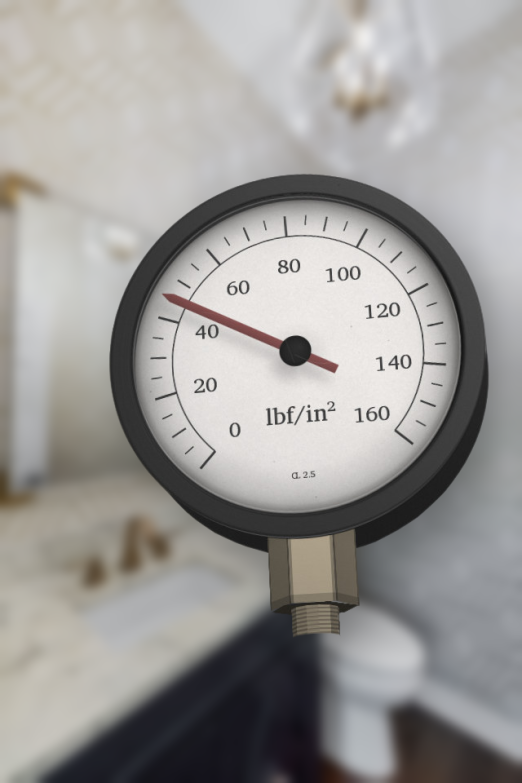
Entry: psi 45
